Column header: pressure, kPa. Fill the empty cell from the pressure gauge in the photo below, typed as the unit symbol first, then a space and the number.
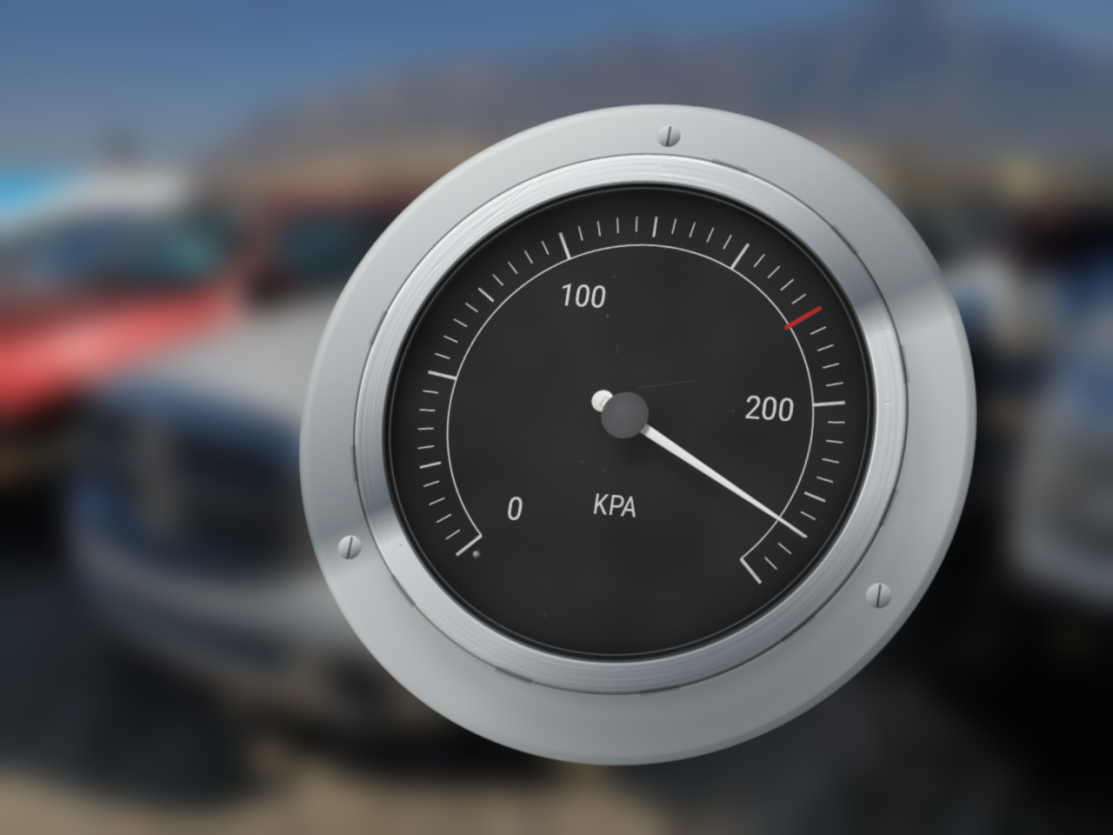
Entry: kPa 235
